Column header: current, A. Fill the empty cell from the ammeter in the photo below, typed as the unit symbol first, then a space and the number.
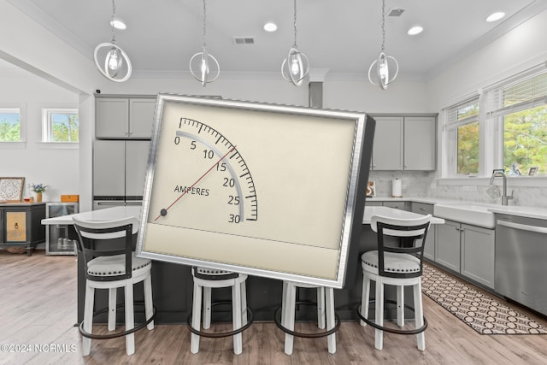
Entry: A 14
